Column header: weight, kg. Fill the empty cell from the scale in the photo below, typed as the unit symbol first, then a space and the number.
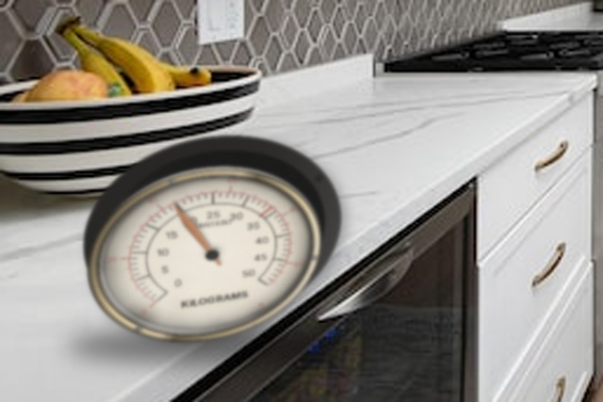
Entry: kg 20
